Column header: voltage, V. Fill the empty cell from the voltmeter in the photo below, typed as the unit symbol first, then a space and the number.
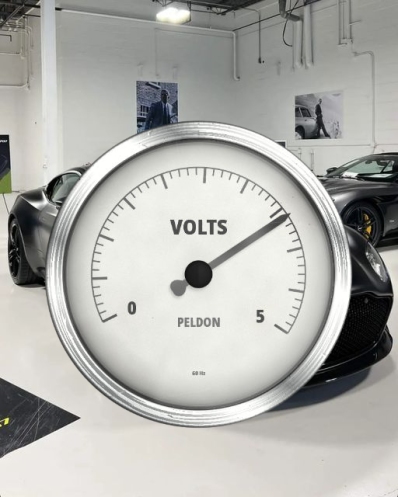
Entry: V 3.6
